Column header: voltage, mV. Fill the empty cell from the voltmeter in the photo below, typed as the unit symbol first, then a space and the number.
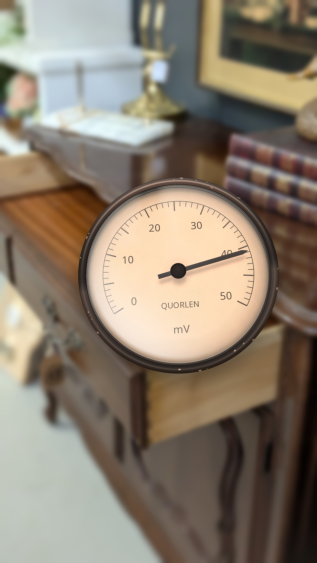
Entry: mV 41
